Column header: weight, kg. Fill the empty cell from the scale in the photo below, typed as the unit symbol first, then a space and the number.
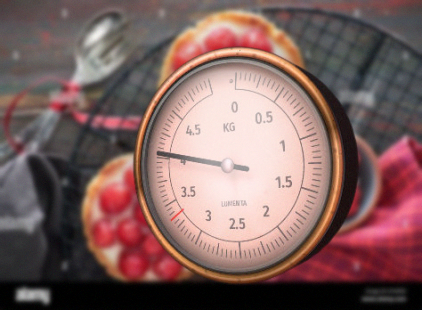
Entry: kg 4.05
